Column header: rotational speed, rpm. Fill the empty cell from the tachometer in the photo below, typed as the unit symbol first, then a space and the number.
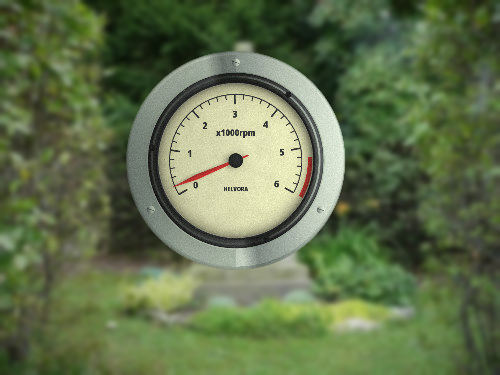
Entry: rpm 200
